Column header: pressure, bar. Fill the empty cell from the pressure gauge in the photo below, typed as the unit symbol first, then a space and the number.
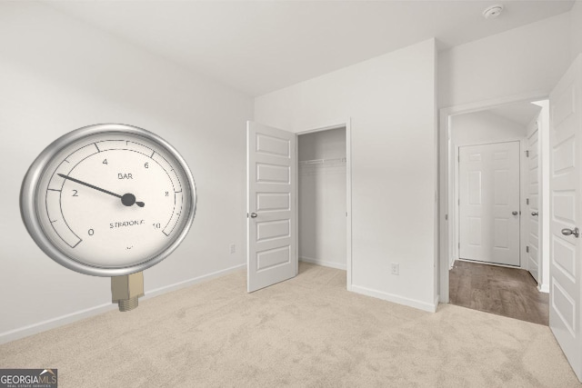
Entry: bar 2.5
